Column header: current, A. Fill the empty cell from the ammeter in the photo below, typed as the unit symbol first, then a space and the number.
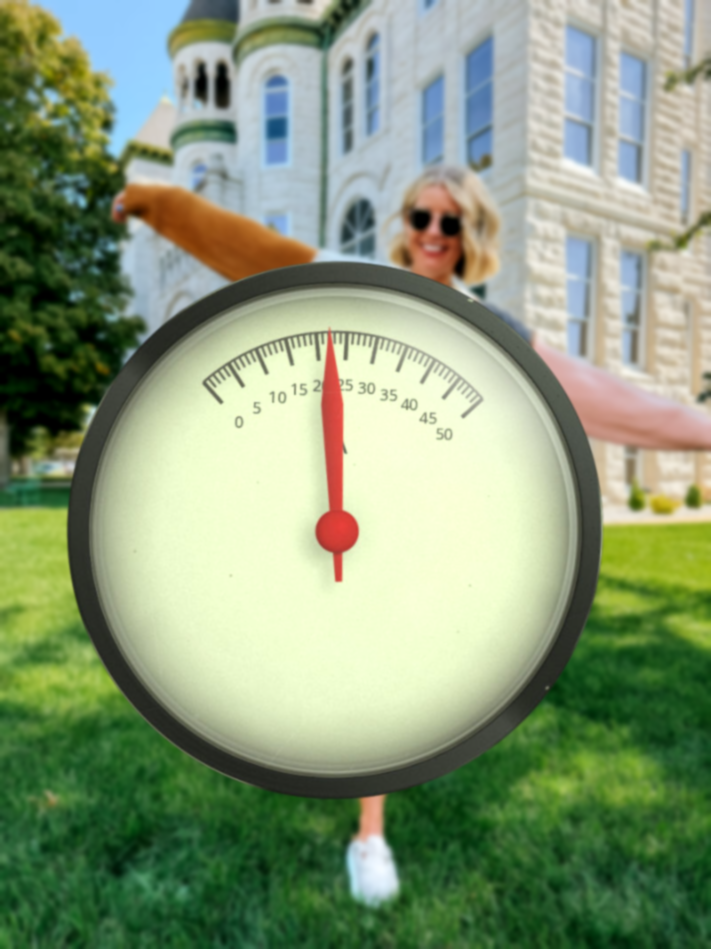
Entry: A 22
